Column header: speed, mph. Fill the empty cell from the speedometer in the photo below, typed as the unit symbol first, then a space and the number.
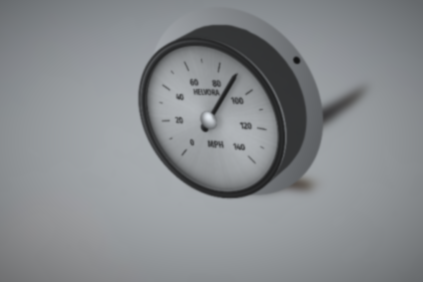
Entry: mph 90
